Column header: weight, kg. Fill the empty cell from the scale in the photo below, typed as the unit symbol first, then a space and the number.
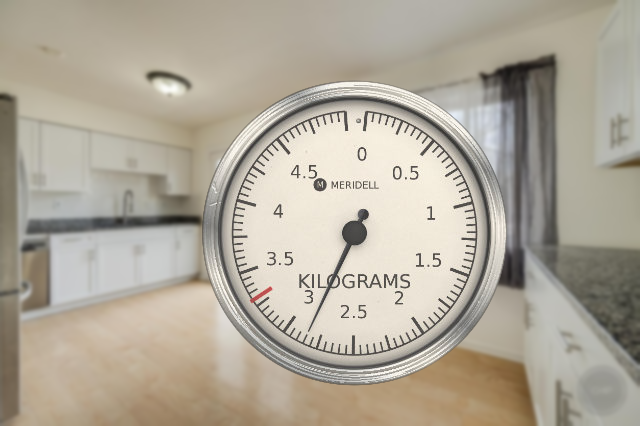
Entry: kg 2.85
